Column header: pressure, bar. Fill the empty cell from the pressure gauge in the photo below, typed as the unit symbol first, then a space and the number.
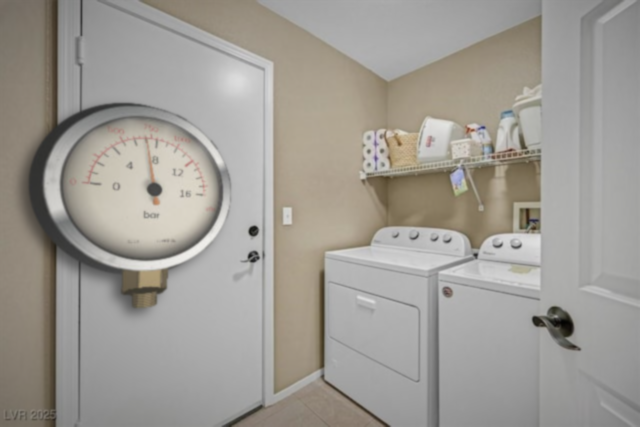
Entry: bar 7
